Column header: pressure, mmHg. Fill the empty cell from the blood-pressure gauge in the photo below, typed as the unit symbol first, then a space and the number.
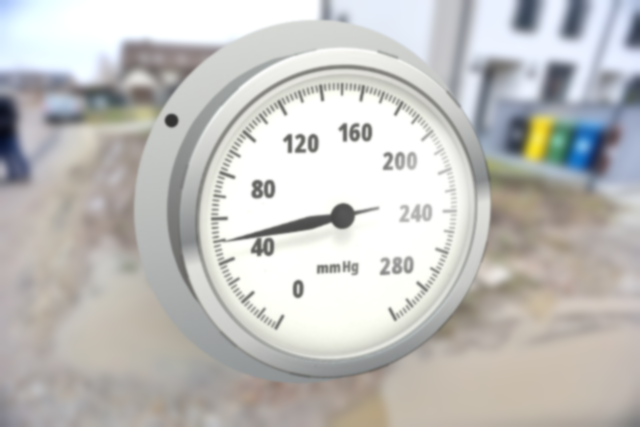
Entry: mmHg 50
